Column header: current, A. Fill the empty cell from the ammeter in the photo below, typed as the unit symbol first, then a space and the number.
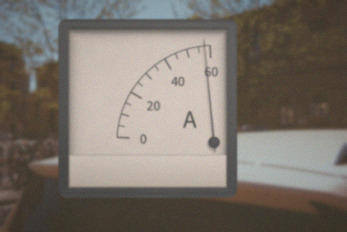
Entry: A 57.5
